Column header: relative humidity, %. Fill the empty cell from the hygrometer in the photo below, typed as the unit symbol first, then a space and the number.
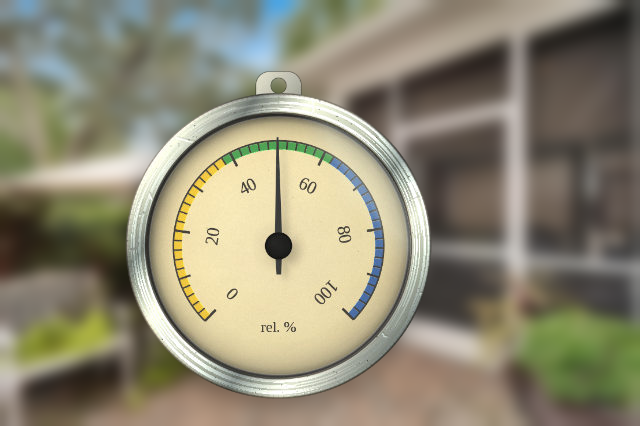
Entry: % 50
